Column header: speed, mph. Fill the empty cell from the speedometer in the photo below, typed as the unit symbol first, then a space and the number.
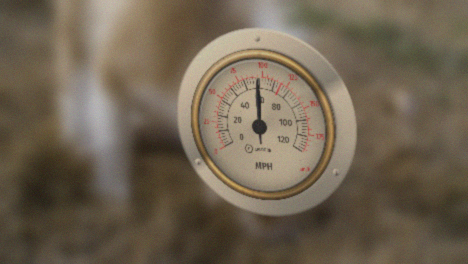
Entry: mph 60
